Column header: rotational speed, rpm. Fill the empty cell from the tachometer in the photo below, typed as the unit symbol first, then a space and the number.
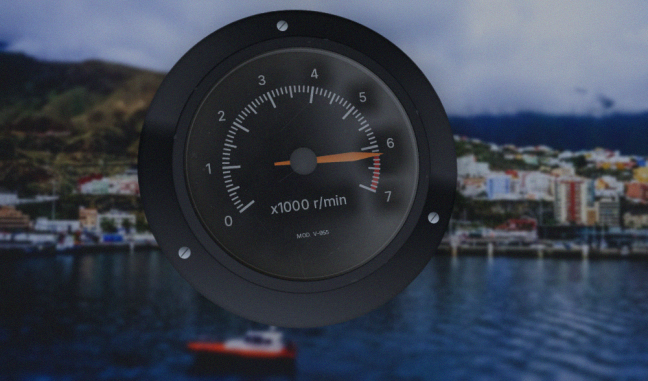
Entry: rpm 6200
